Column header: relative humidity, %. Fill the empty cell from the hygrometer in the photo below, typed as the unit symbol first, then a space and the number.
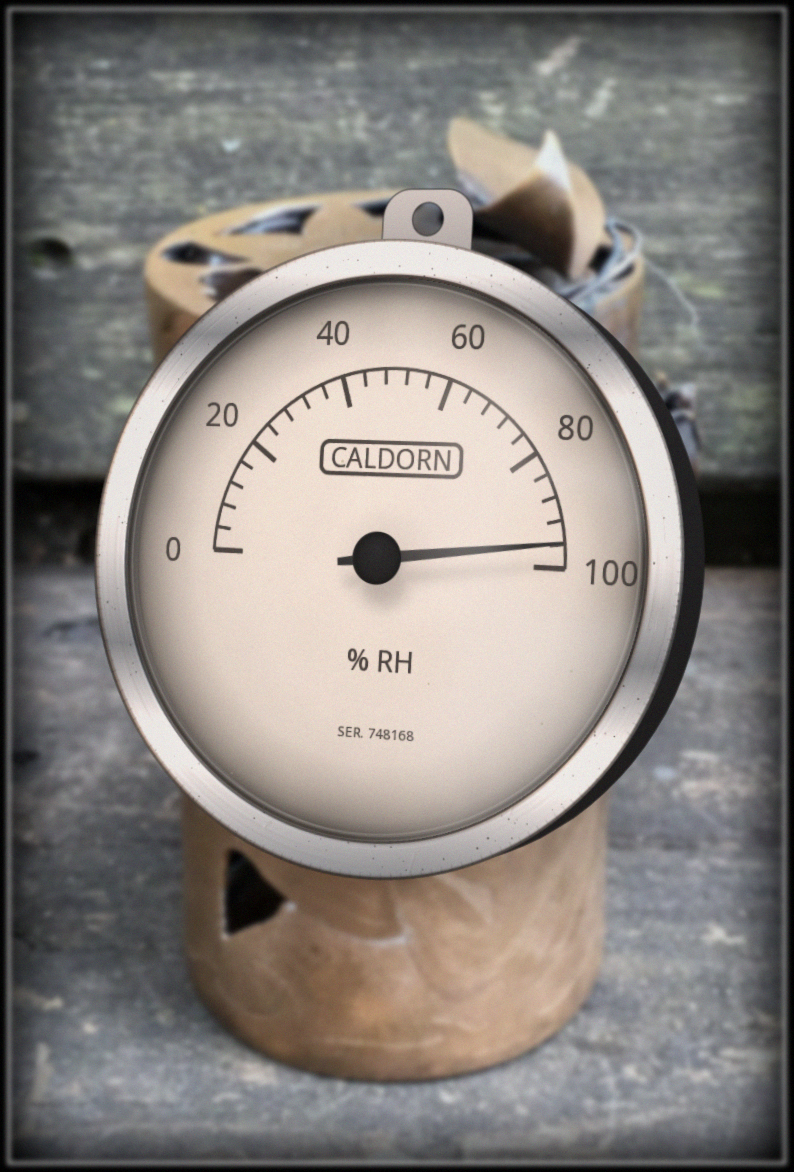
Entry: % 96
